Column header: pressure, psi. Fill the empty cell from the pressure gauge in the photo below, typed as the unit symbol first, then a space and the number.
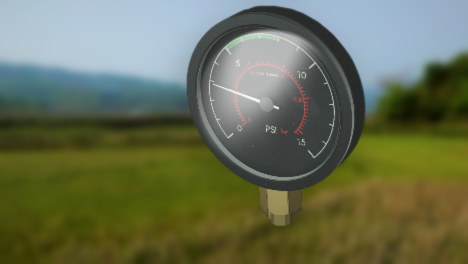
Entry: psi 3
